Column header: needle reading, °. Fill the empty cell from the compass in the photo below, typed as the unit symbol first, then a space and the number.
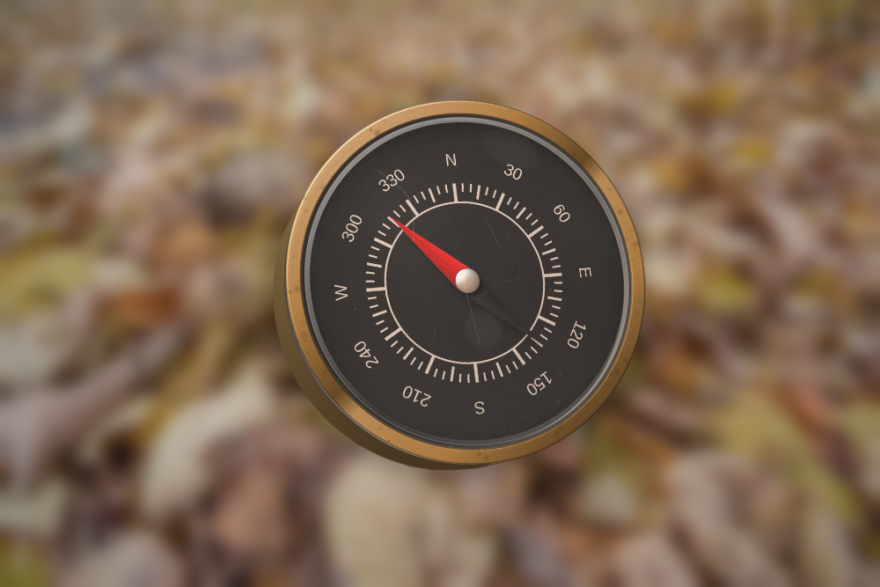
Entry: ° 315
